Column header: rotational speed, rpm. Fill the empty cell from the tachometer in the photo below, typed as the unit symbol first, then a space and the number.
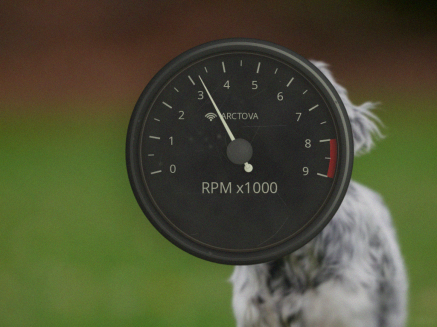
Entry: rpm 3250
